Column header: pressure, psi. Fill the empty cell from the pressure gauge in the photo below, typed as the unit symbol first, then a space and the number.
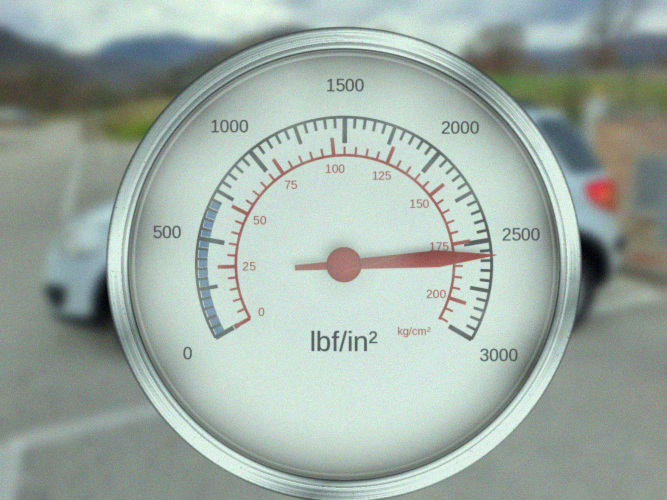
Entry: psi 2575
